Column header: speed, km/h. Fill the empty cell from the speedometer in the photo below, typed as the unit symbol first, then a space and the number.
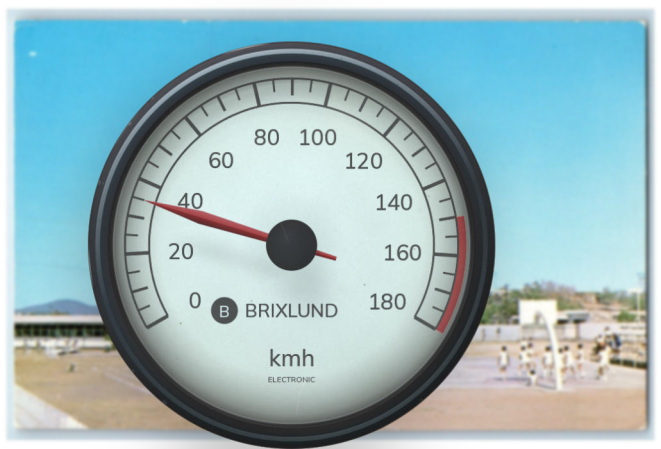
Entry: km/h 35
